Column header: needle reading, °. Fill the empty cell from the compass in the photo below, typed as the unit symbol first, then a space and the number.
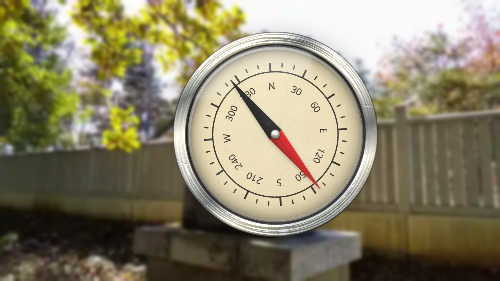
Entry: ° 145
